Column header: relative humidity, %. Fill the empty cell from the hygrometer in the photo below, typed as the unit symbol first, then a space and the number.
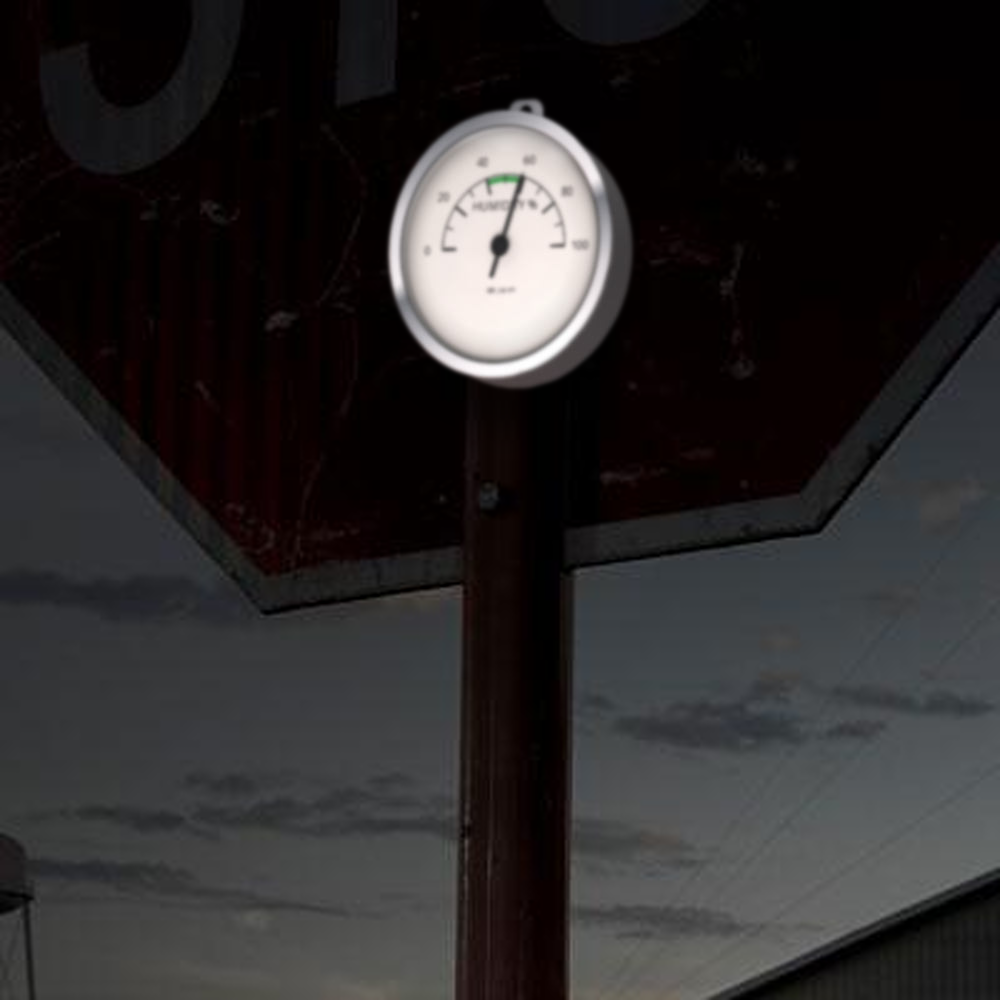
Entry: % 60
